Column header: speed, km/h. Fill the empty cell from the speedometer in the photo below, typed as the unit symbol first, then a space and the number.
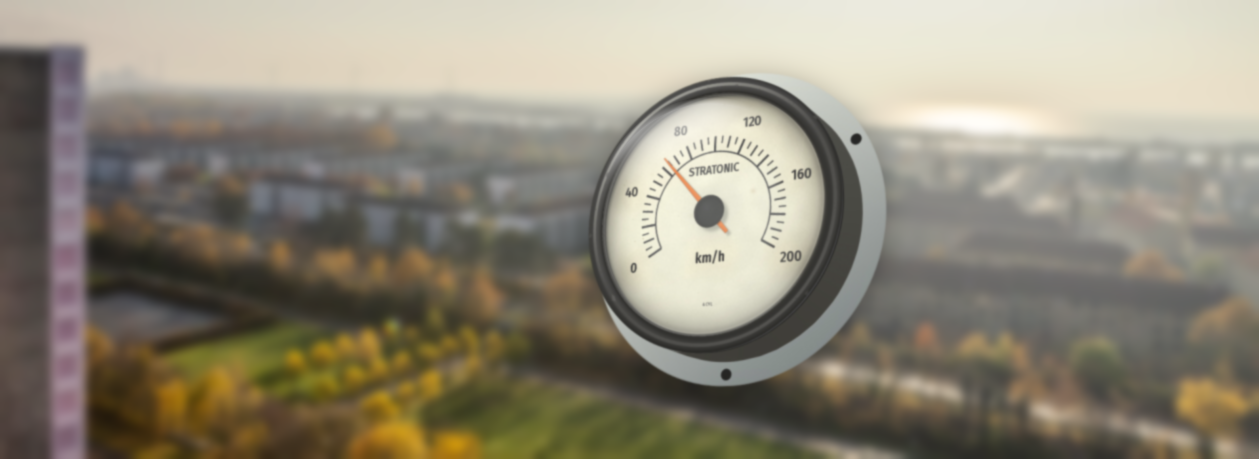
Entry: km/h 65
